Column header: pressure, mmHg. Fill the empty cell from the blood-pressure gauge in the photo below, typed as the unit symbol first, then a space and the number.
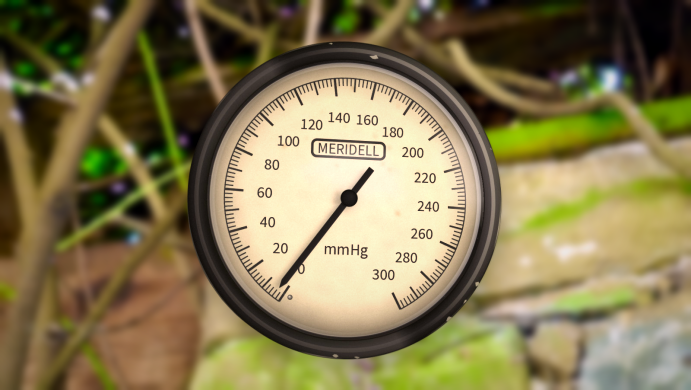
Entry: mmHg 4
